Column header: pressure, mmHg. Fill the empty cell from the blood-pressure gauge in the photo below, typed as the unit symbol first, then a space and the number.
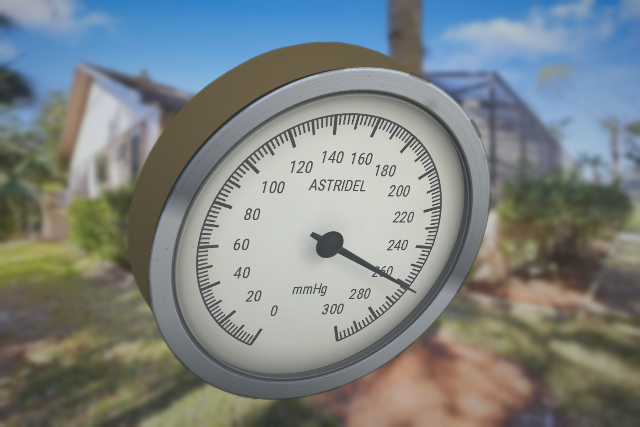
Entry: mmHg 260
